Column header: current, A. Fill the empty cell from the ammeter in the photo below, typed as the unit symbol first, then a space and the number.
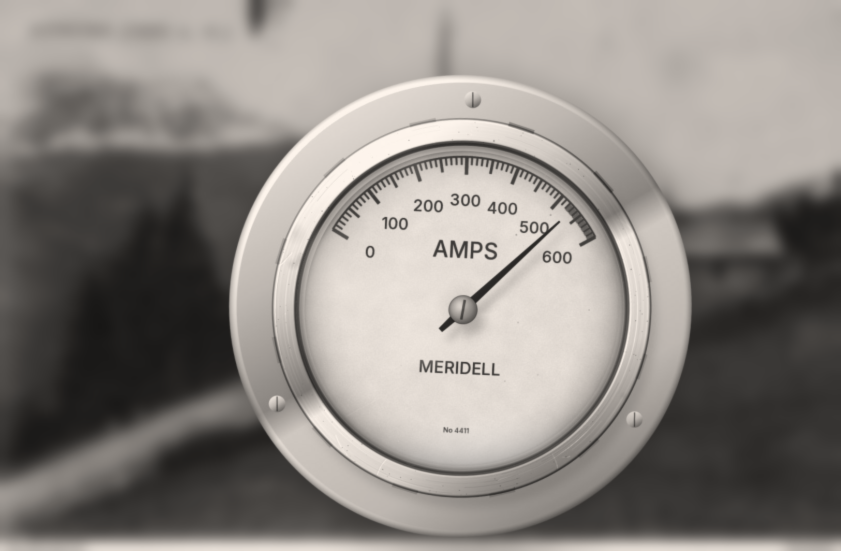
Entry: A 530
